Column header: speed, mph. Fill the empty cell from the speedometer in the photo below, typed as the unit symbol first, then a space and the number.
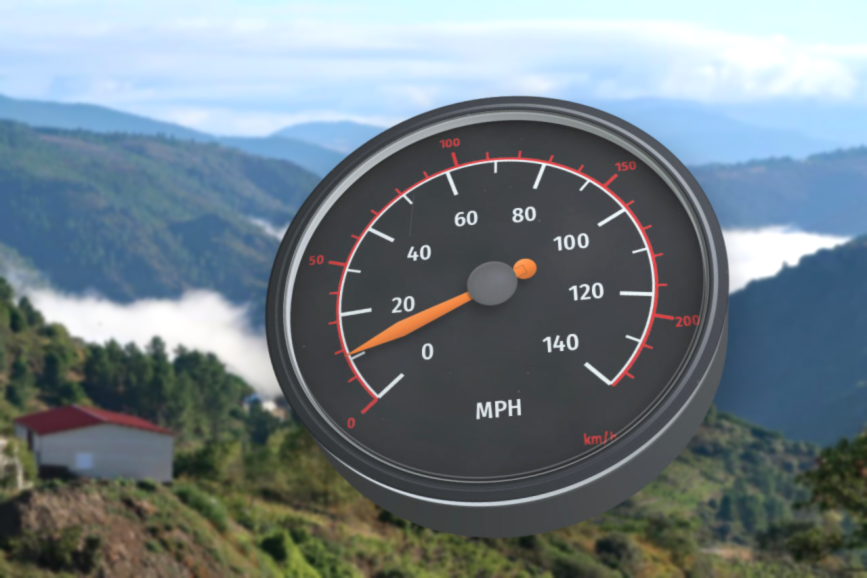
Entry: mph 10
